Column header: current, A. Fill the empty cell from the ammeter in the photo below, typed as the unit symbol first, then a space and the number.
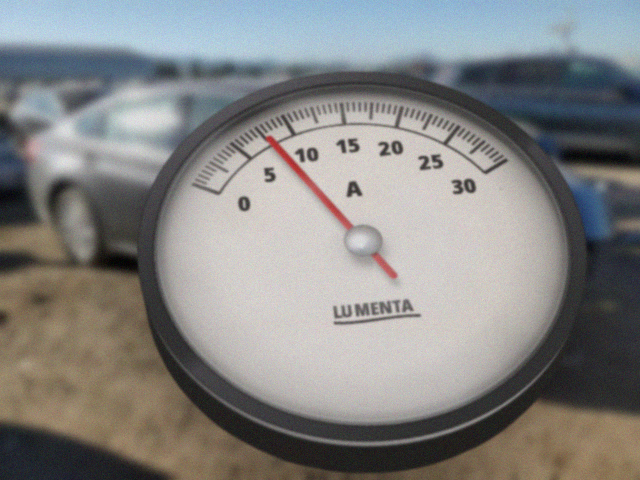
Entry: A 7.5
